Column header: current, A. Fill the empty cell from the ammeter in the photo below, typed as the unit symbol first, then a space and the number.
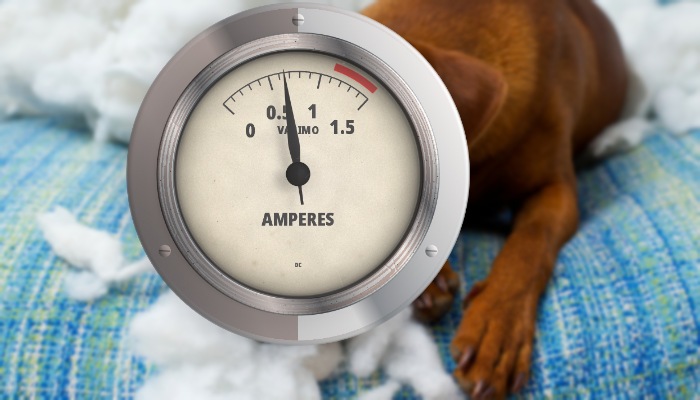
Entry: A 0.65
